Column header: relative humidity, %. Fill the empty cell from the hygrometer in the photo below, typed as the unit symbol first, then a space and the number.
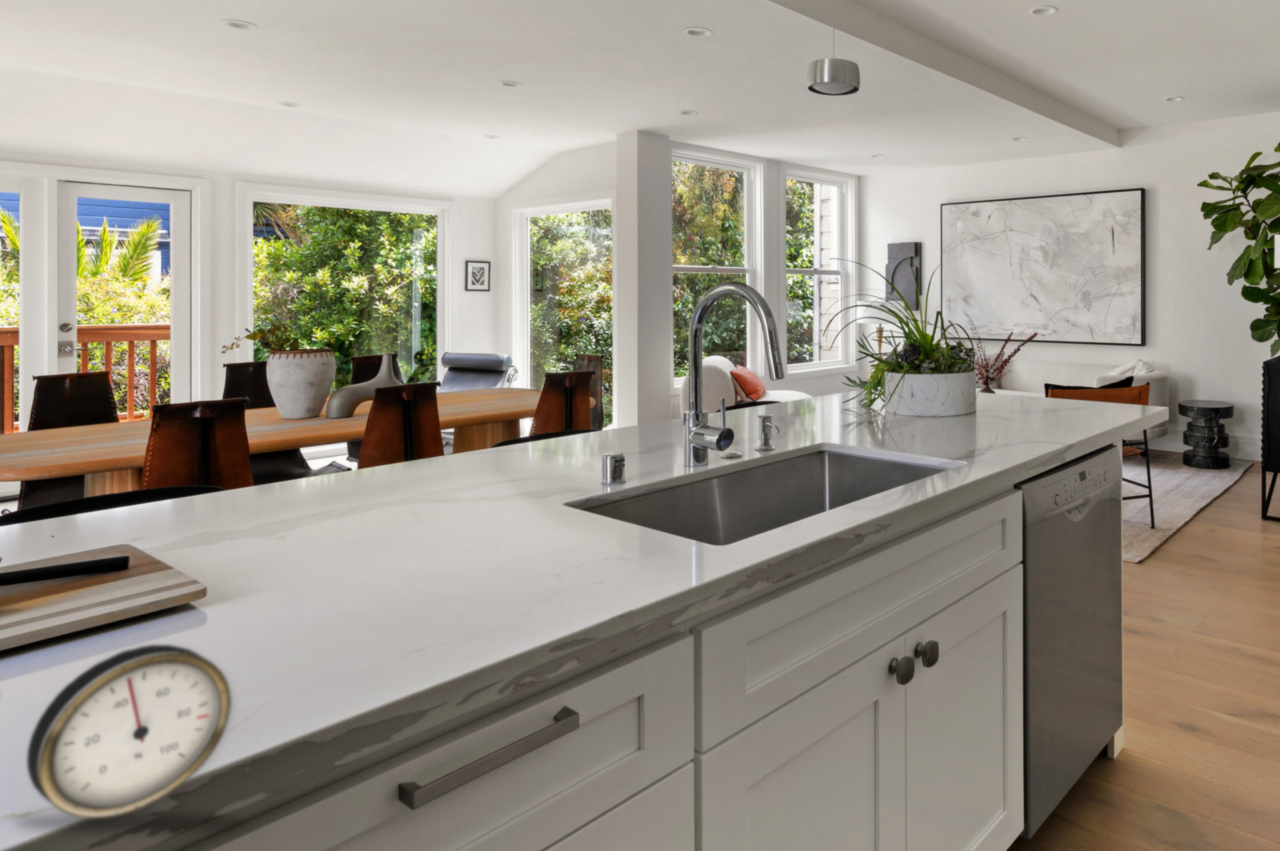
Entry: % 45
